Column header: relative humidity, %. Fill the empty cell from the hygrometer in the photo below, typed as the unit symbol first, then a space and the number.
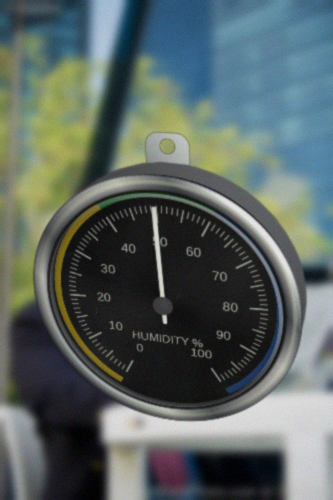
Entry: % 50
